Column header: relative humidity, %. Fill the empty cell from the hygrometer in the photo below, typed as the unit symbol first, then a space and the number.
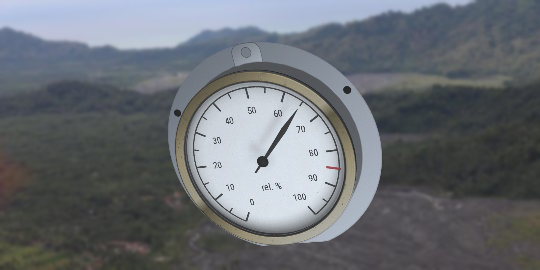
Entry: % 65
